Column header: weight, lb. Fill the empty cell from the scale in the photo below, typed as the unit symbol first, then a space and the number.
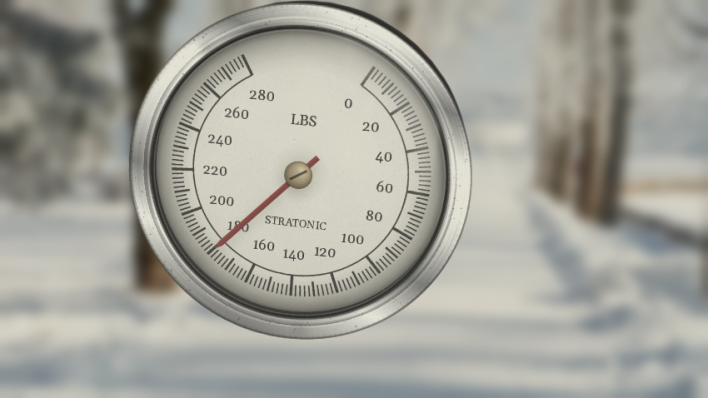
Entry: lb 180
